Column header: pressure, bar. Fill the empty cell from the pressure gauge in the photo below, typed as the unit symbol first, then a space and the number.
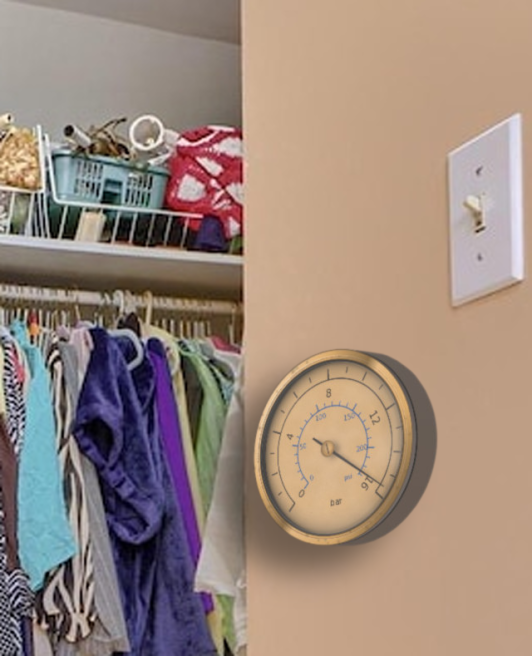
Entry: bar 15.5
